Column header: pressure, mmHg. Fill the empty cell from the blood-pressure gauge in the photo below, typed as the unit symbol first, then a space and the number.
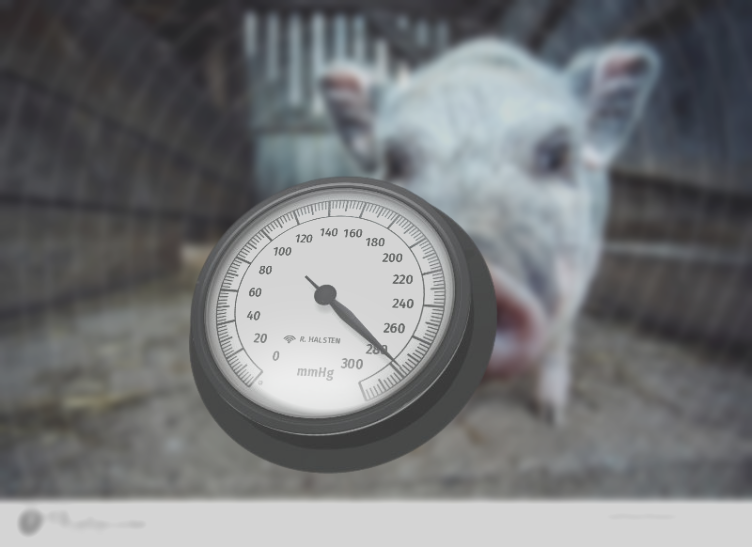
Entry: mmHg 278
